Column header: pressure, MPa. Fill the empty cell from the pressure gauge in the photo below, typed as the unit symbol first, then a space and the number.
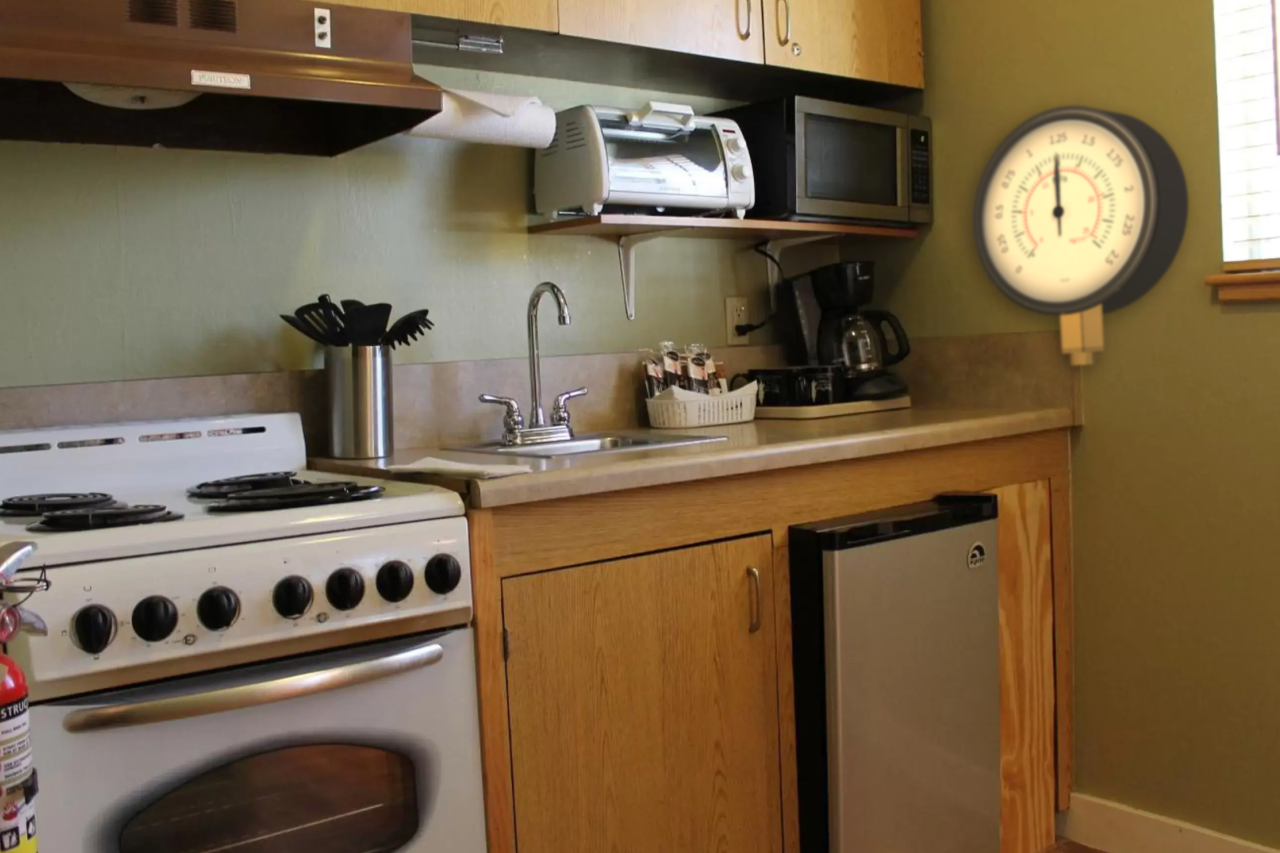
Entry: MPa 1.25
